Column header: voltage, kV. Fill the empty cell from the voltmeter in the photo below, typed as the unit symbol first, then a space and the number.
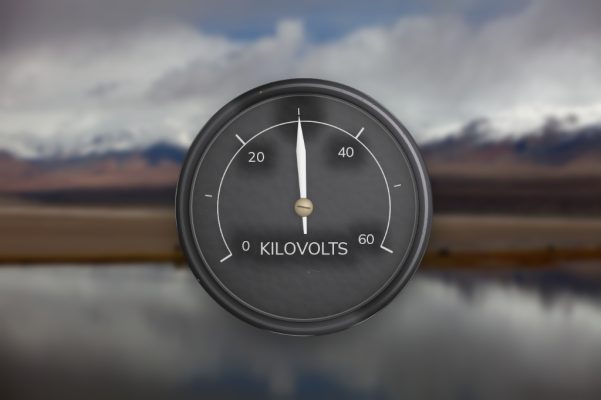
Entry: kV 30
